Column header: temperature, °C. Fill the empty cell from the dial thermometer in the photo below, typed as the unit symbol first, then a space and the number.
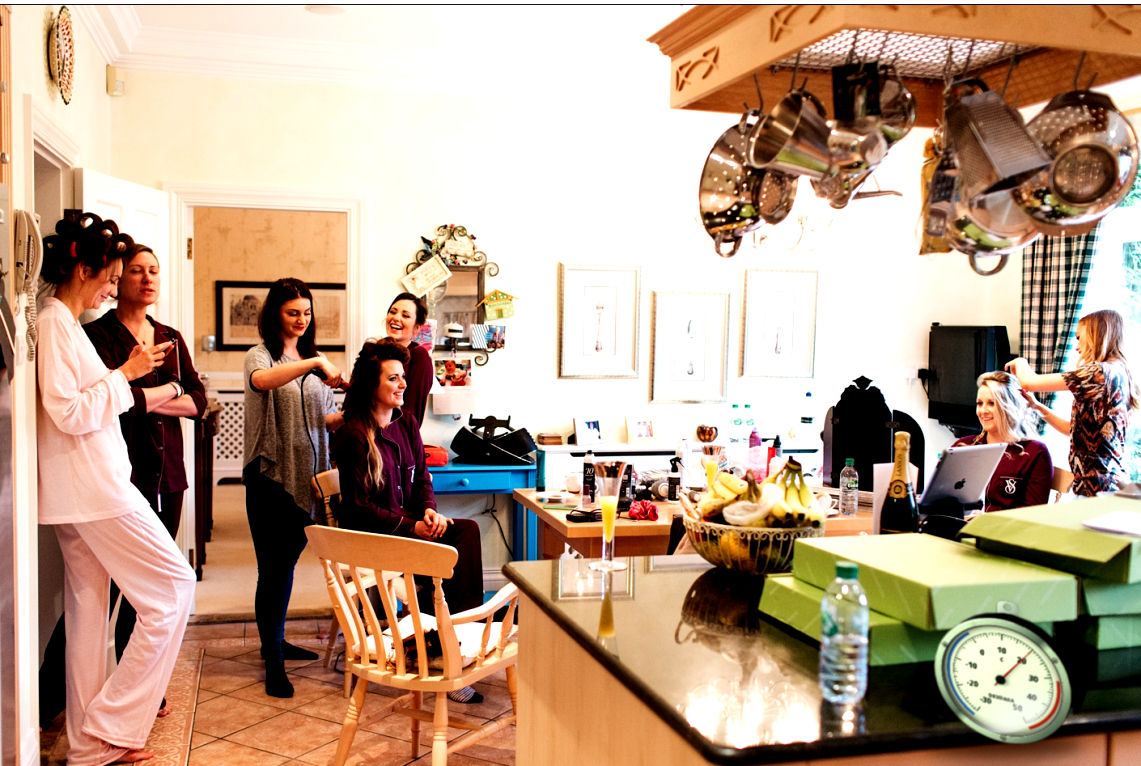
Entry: °C 20
